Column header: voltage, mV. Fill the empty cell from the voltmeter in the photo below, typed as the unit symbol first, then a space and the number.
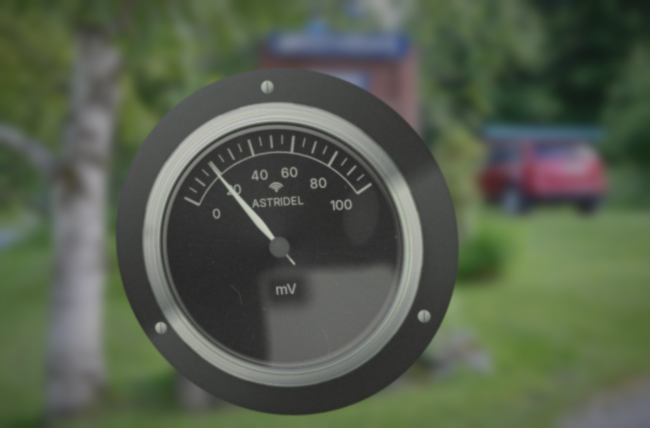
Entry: mV 20
